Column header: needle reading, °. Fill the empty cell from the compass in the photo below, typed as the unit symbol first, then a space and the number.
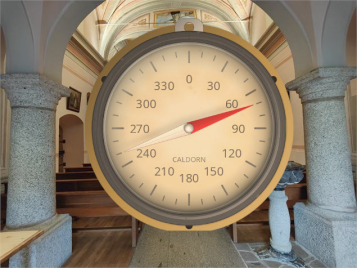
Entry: ° 70
